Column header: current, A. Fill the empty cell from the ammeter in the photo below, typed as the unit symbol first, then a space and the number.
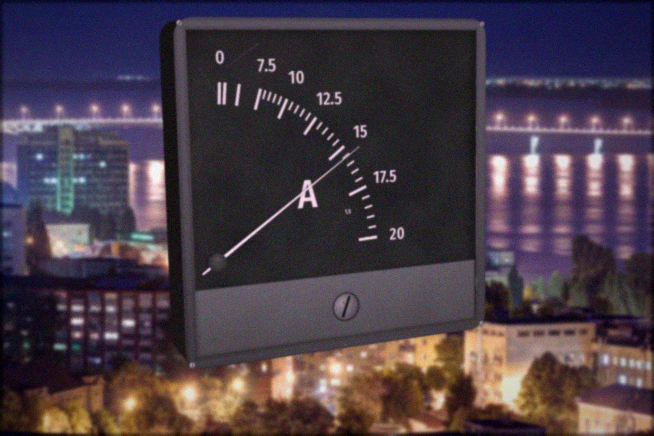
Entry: A 15.5
